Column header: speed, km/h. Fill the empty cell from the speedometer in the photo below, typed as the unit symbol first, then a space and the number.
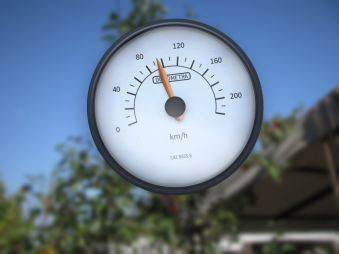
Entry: km/h 95
